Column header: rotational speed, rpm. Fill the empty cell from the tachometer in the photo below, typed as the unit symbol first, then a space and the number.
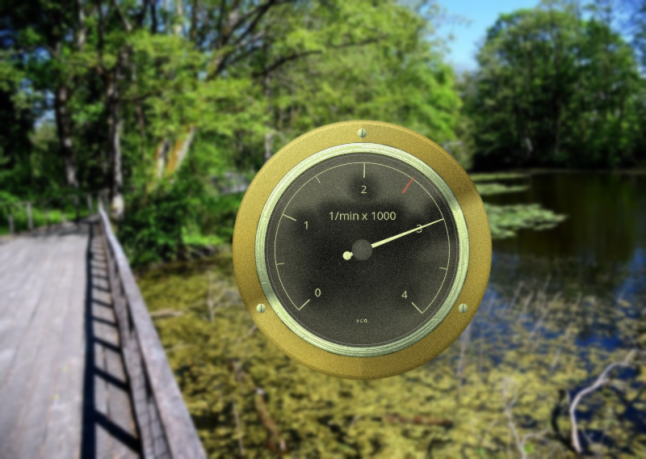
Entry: rpm 3000
